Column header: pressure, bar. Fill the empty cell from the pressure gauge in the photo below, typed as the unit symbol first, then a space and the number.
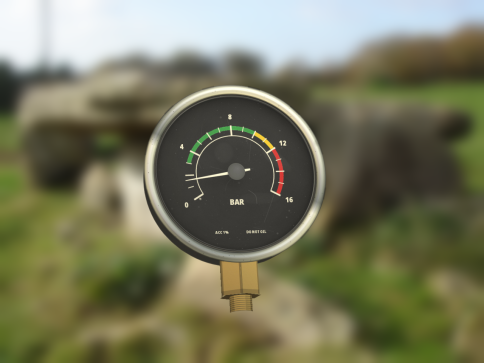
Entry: bar 1.5
